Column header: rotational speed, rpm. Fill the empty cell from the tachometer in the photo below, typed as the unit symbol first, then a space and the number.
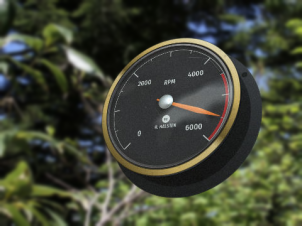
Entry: rpm 5500
